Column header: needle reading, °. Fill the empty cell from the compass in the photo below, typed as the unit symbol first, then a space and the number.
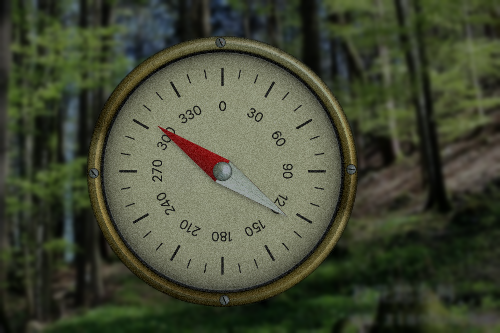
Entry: ° 305
